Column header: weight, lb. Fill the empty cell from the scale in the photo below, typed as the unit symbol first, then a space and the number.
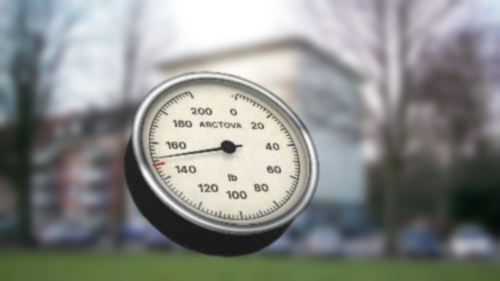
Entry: lb 150
